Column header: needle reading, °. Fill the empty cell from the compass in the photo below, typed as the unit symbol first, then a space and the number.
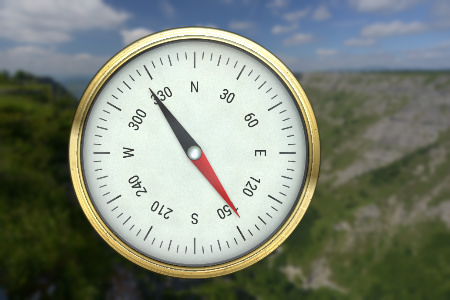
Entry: ° 145
